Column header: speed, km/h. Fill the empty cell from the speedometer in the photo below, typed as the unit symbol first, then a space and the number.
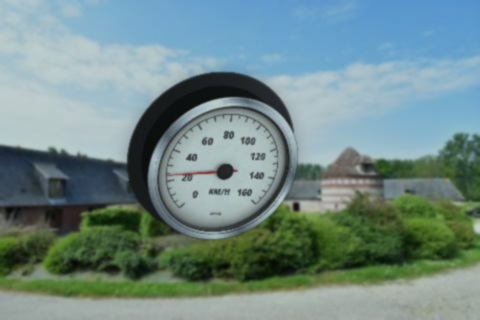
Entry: km/h 25
